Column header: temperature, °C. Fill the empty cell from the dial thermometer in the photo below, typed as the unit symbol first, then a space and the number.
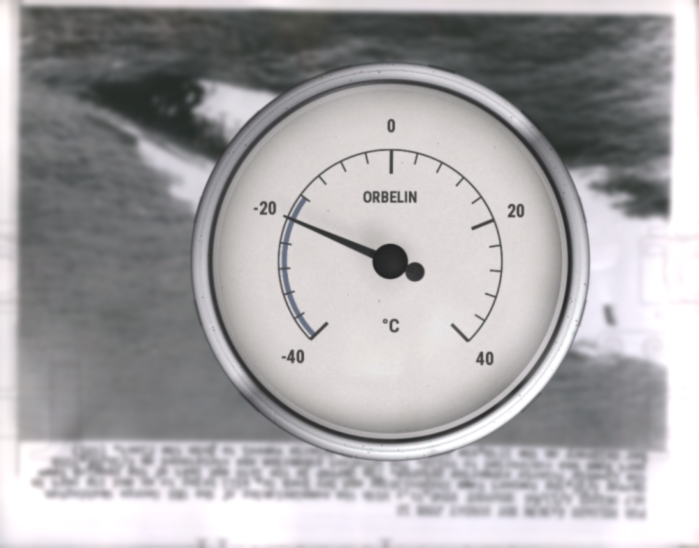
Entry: °C -20
